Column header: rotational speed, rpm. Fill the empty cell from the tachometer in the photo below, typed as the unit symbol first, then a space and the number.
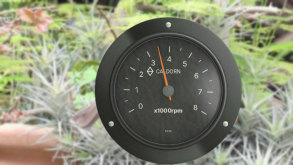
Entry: rpm 3500
